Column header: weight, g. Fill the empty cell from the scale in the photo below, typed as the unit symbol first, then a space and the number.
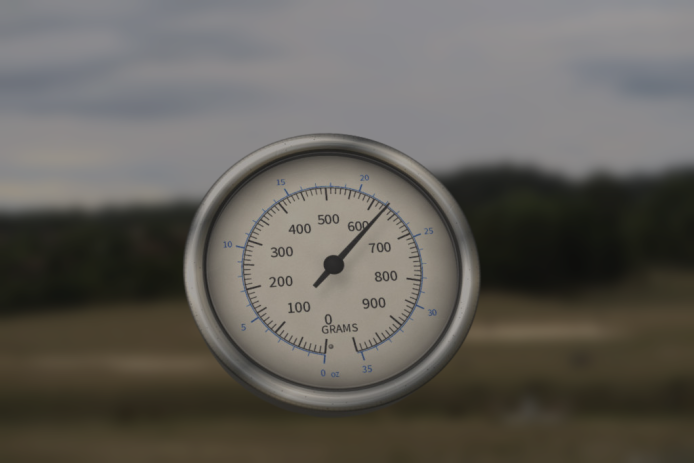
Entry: g 630
